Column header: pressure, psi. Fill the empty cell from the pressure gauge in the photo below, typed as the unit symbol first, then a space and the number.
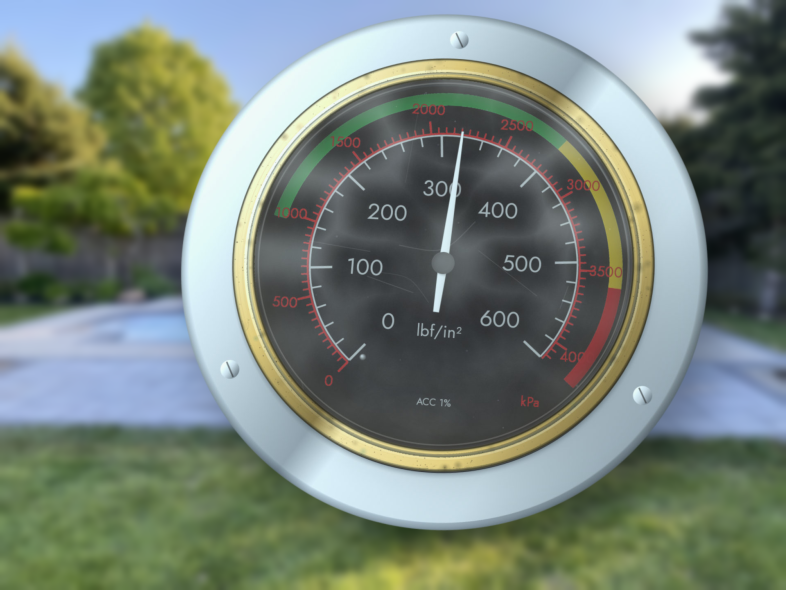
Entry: psi 320
